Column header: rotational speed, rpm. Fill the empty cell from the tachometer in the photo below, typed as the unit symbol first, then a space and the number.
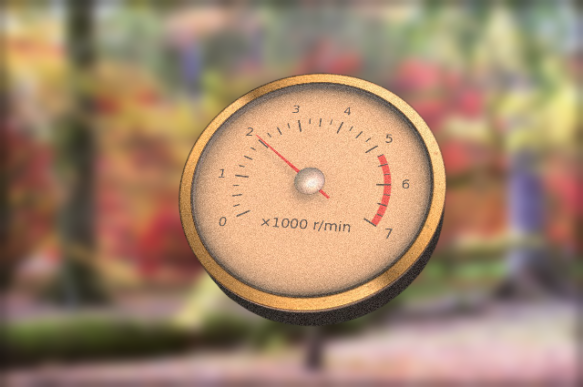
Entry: rpm 2000
